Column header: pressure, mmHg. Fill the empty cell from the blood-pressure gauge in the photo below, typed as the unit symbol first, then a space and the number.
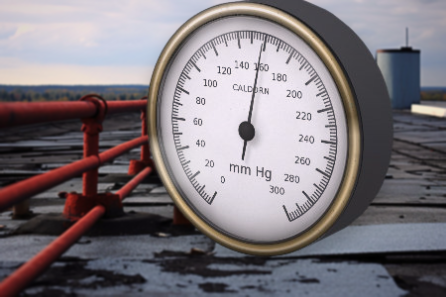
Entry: mmHg 160
